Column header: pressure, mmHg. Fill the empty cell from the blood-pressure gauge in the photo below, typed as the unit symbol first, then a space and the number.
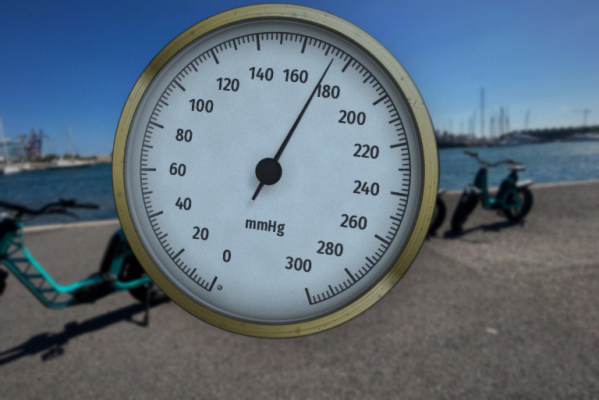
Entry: mmHg 174
